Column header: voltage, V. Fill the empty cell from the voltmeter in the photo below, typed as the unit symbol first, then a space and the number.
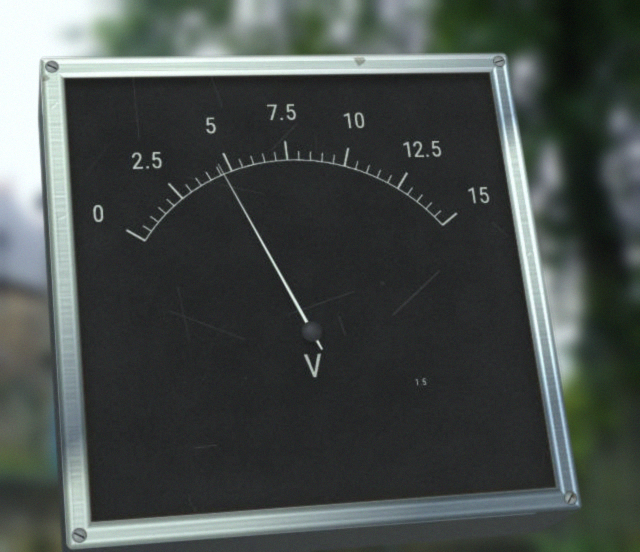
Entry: V 4.5
